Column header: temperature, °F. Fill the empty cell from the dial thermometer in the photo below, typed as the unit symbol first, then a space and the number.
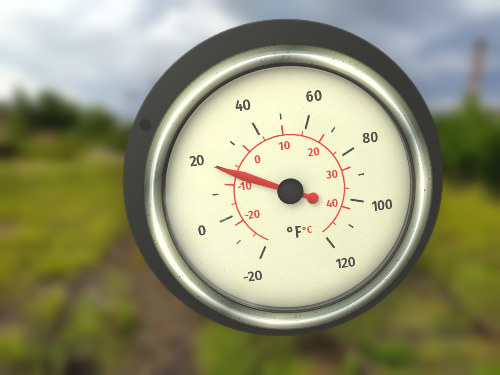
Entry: °F 20
